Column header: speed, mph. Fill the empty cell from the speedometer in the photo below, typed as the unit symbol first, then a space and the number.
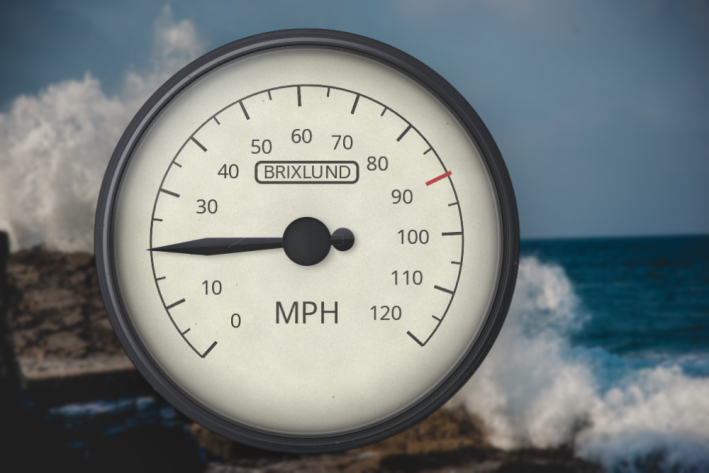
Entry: mph 20
